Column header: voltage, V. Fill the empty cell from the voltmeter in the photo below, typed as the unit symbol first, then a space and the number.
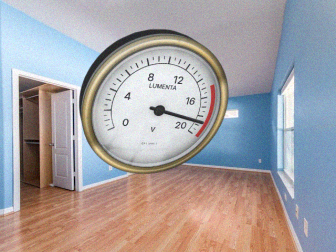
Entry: V 18.5
